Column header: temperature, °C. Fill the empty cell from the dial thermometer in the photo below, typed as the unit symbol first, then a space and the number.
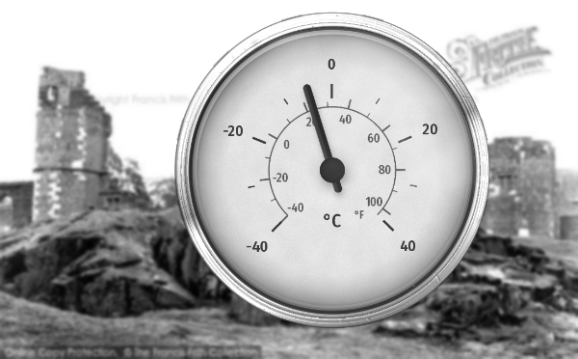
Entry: °C -5
